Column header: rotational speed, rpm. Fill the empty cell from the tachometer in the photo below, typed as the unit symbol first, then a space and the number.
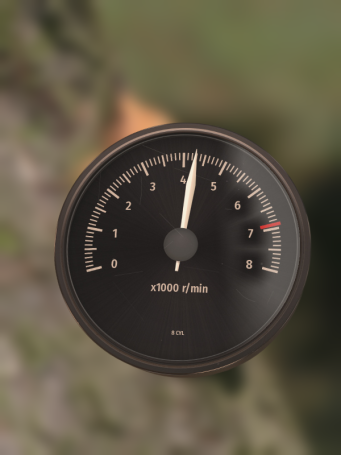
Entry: rpm 4300
